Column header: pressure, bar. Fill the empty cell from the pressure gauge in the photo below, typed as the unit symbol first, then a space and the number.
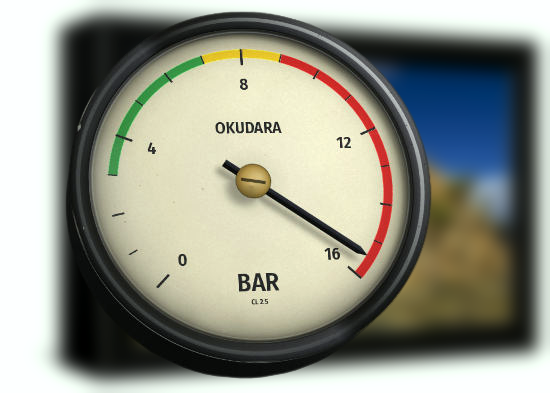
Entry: bar 15.5
